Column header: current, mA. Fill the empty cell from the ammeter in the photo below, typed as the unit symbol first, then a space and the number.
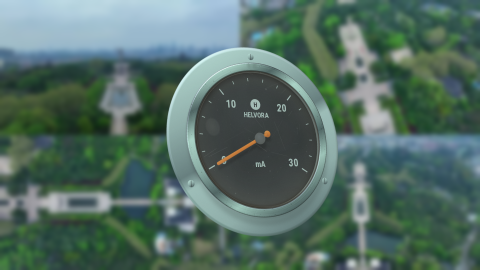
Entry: mA 0
